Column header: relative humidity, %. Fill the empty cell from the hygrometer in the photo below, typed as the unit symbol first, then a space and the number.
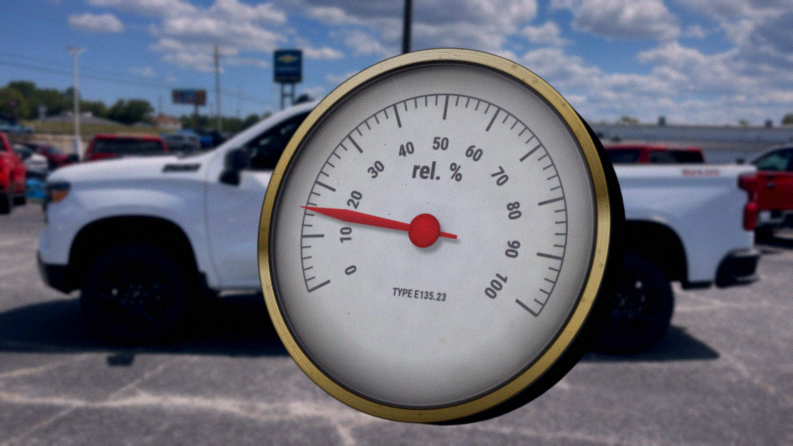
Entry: % 15
